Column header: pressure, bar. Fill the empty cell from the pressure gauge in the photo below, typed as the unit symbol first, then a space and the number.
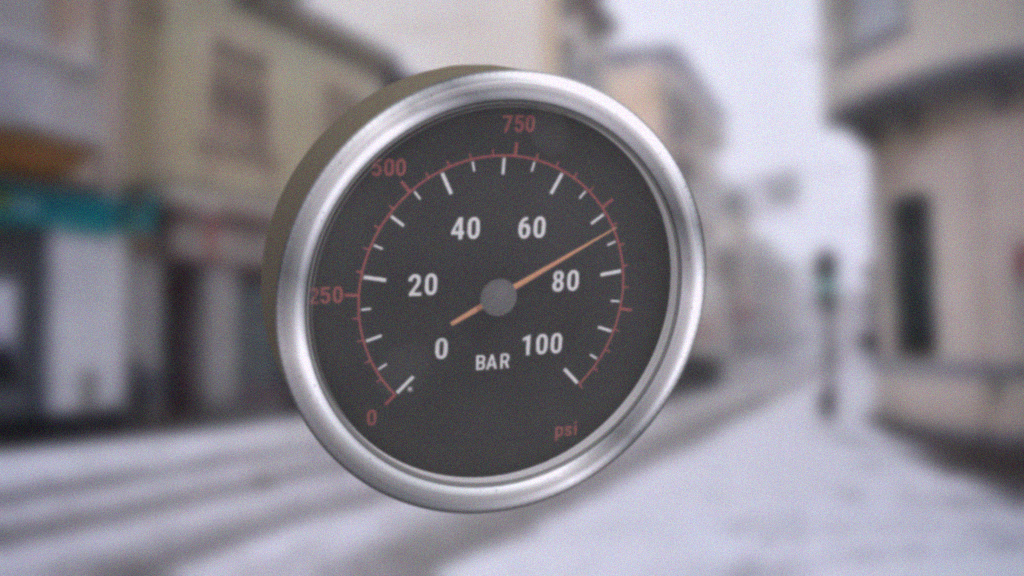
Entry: bar 72.5
